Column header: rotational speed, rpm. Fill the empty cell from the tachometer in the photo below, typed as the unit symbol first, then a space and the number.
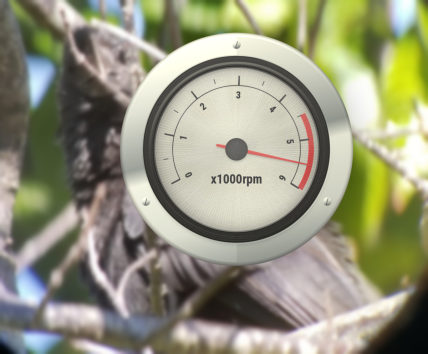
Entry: rpm 5500
